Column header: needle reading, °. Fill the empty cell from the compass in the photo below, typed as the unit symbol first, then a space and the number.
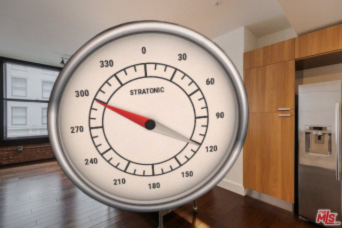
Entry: ° 300
